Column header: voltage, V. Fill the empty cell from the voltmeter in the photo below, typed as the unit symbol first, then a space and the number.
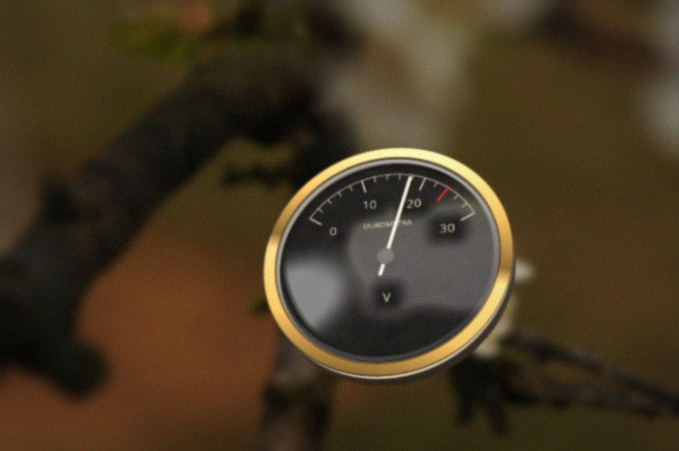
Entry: V 18
